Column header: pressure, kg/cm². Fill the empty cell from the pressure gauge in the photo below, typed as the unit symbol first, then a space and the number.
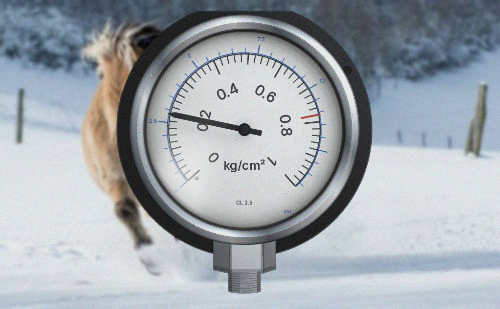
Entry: kg/cm² 0.2
